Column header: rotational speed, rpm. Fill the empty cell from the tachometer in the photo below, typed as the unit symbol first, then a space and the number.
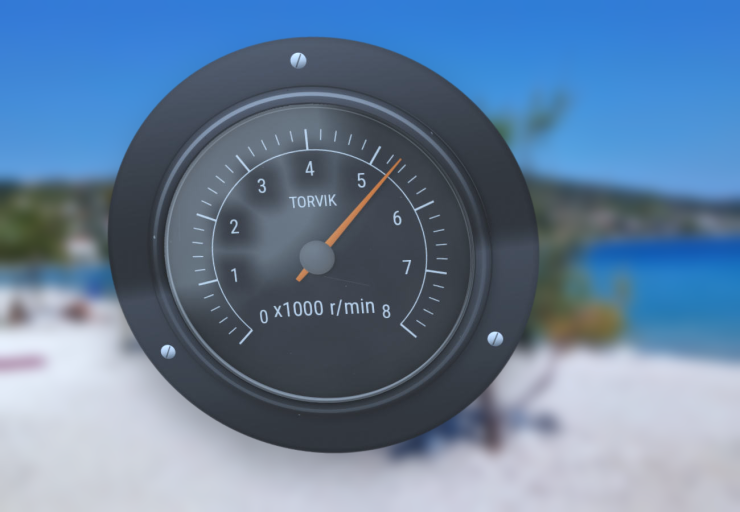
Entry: rpm 5300
